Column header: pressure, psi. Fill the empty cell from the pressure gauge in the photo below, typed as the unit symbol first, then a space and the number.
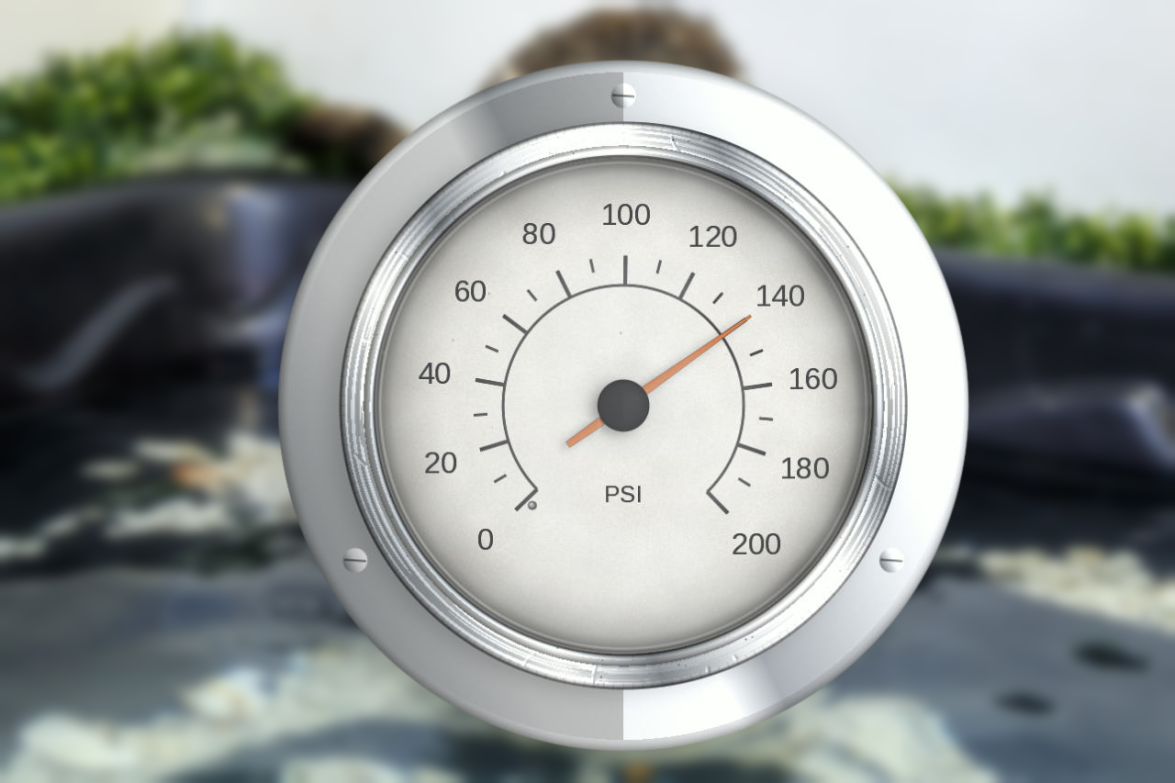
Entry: psi 140
